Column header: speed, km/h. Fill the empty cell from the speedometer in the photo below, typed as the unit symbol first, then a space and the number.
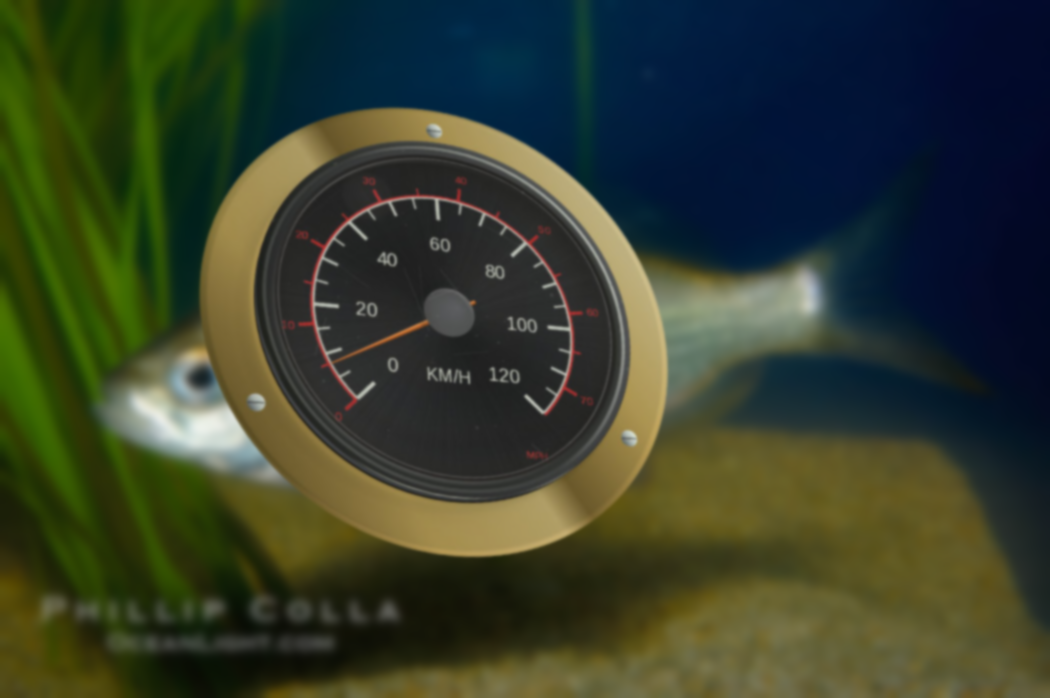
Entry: km/h 7.5
